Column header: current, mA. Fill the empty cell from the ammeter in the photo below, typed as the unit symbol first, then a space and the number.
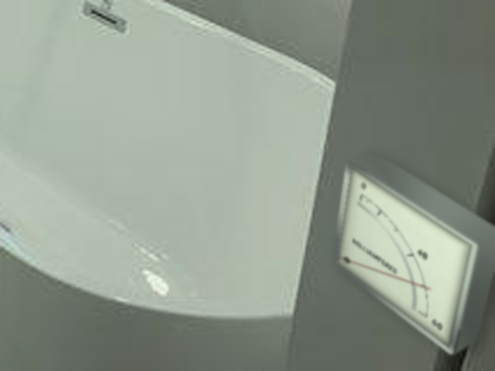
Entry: mA 50
